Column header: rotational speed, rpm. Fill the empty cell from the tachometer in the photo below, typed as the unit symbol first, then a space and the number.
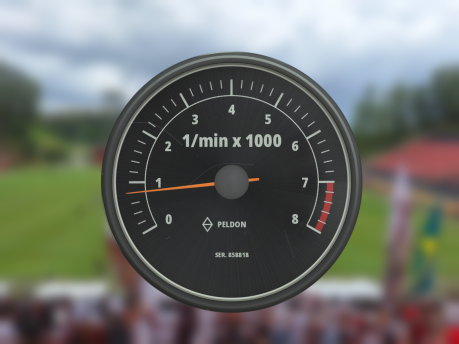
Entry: rpm 800
